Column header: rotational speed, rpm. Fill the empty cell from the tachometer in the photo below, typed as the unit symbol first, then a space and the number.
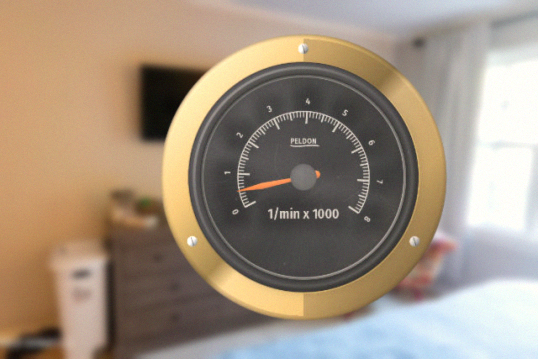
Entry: rpm 500
